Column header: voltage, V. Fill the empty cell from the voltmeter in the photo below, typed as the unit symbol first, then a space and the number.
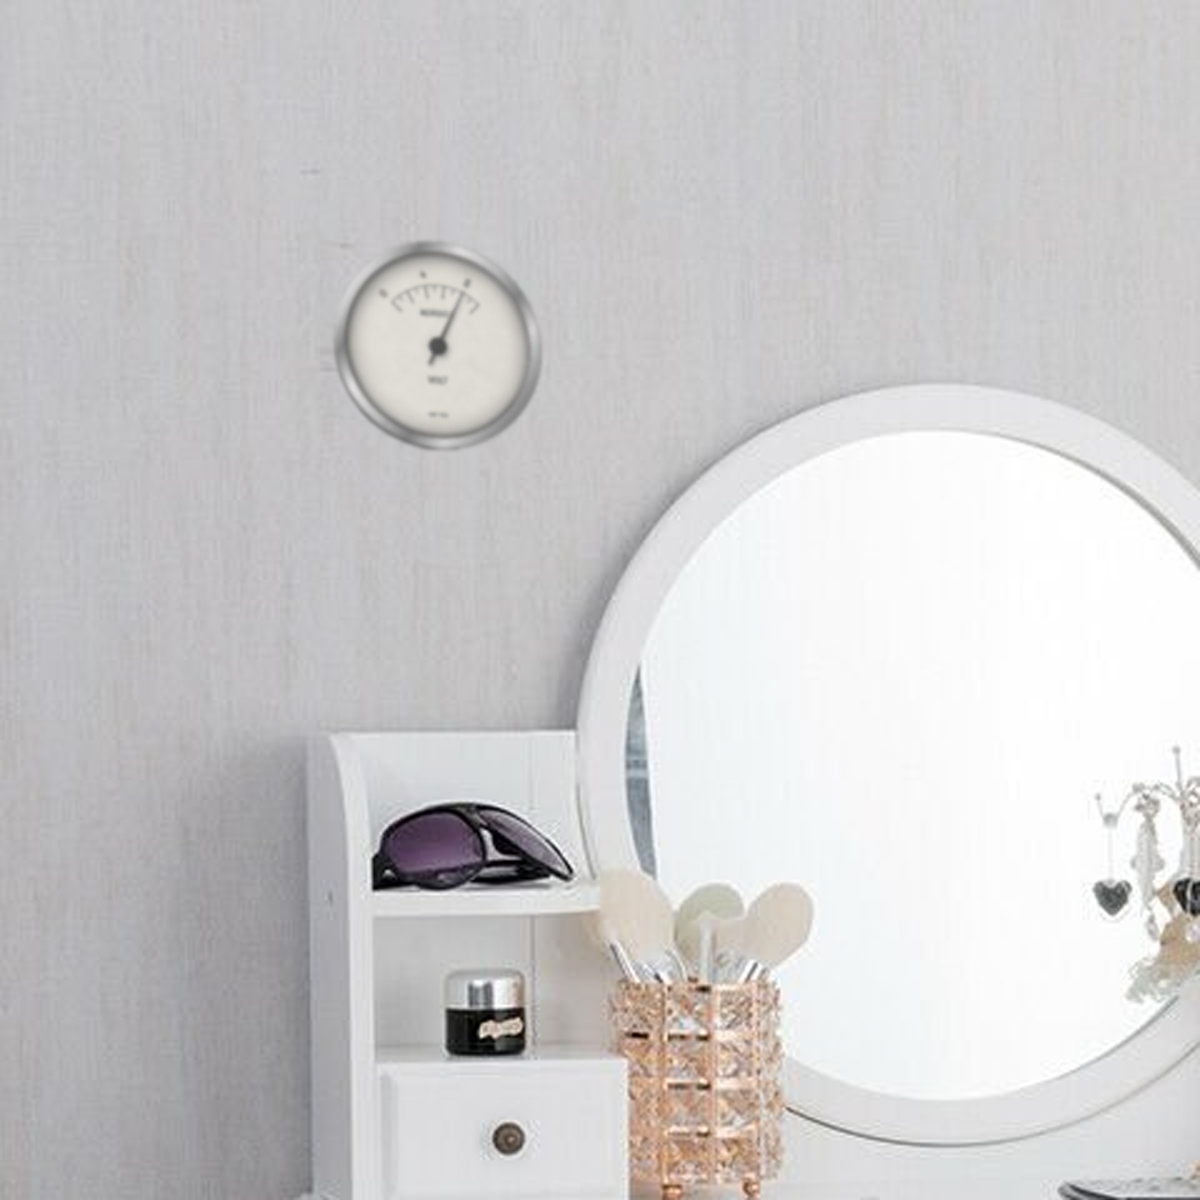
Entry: V 8
